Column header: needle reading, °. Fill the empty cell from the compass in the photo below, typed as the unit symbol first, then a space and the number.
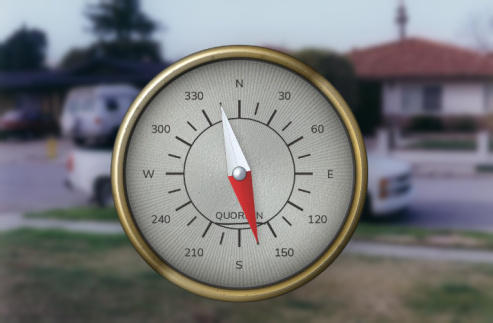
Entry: ° 165
